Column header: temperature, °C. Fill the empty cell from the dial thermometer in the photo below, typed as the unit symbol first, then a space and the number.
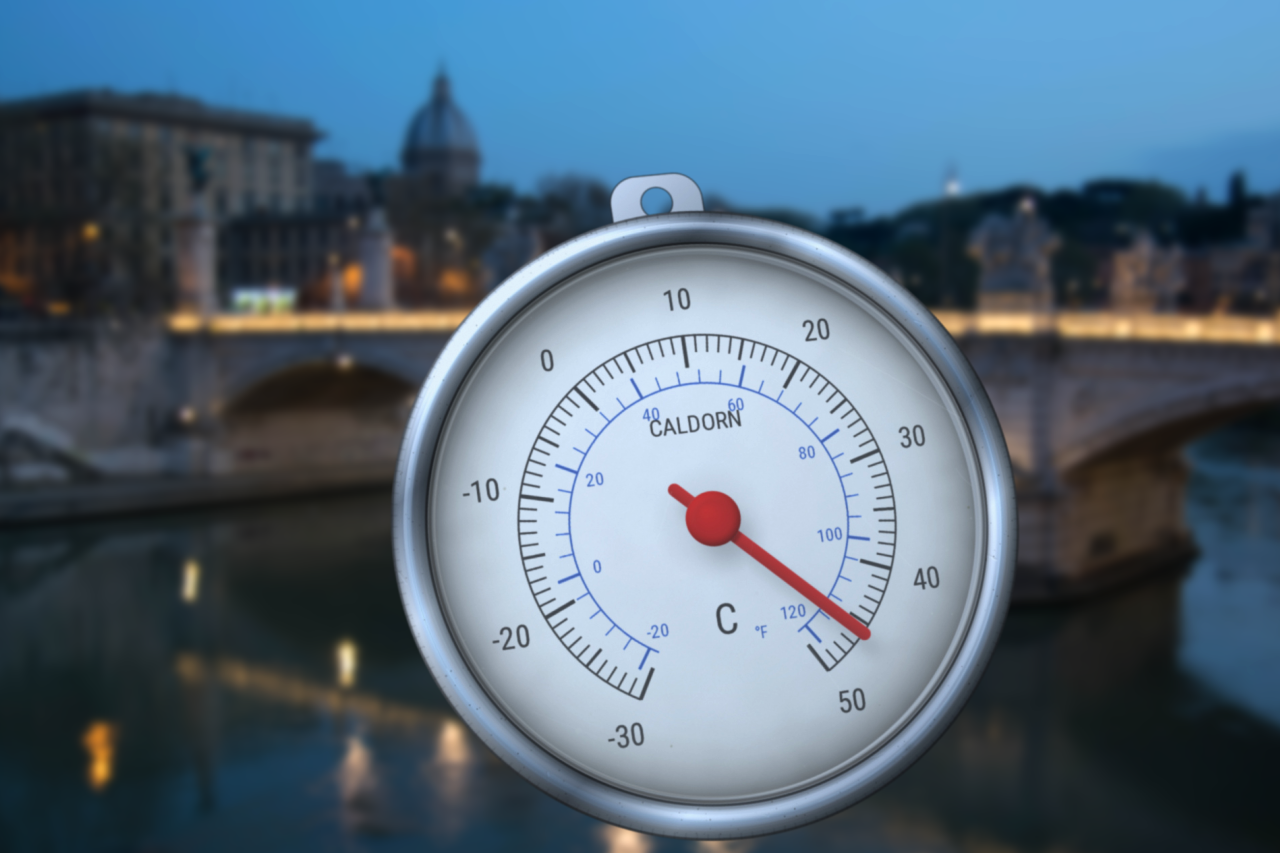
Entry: °C 46
